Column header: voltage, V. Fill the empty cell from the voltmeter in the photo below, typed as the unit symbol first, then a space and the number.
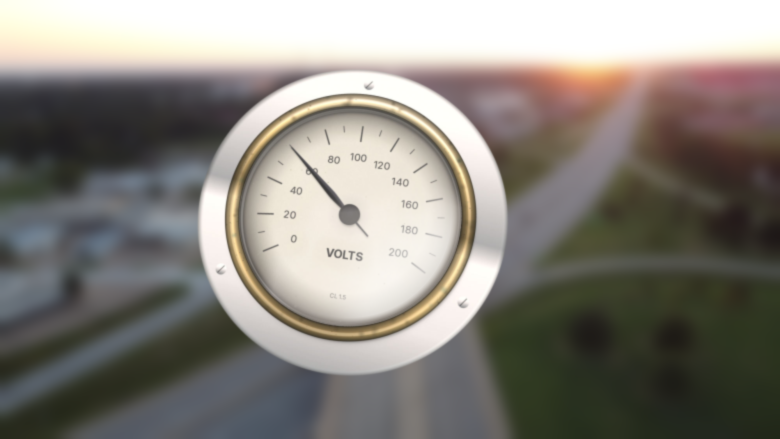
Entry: V 60
